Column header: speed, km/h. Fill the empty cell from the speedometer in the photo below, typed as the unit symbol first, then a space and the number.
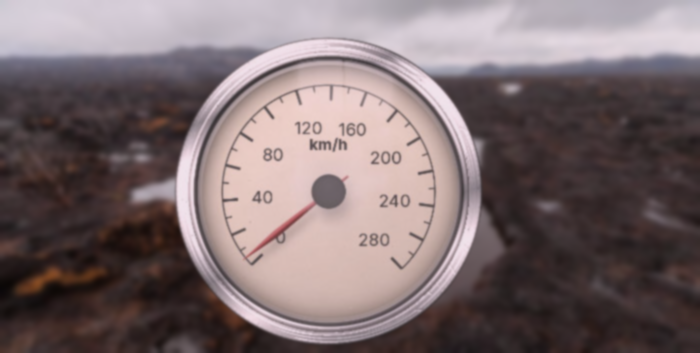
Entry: km/h 5
